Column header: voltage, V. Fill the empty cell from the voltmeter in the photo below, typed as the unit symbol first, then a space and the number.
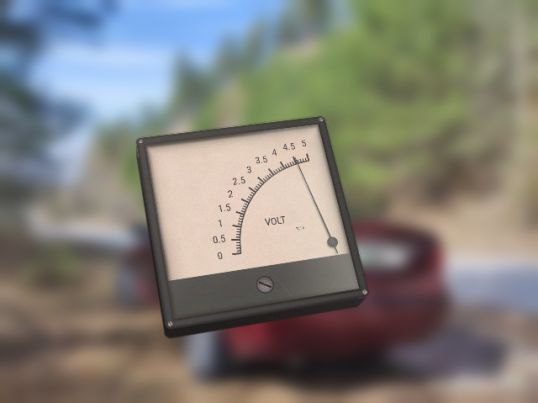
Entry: V 4.5
